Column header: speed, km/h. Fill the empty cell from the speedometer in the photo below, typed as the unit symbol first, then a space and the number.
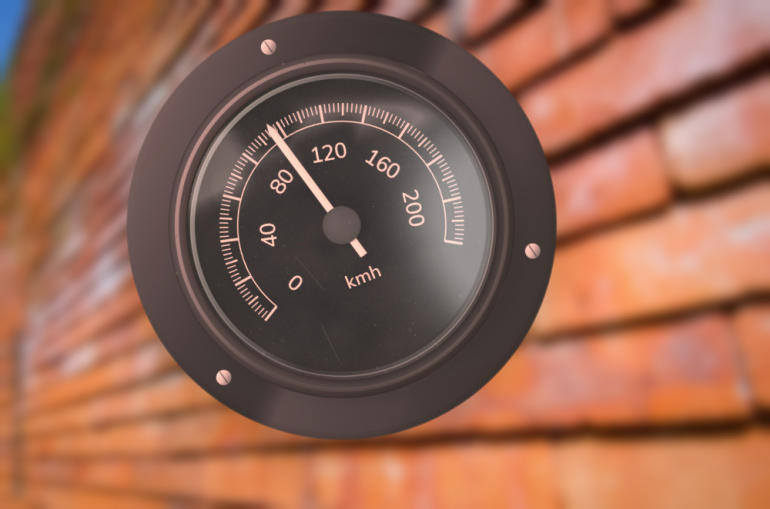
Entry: km/h 96
